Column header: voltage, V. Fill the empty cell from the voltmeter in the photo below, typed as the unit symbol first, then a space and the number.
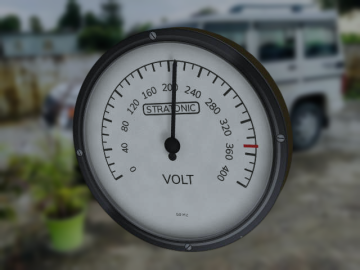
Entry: V 210
